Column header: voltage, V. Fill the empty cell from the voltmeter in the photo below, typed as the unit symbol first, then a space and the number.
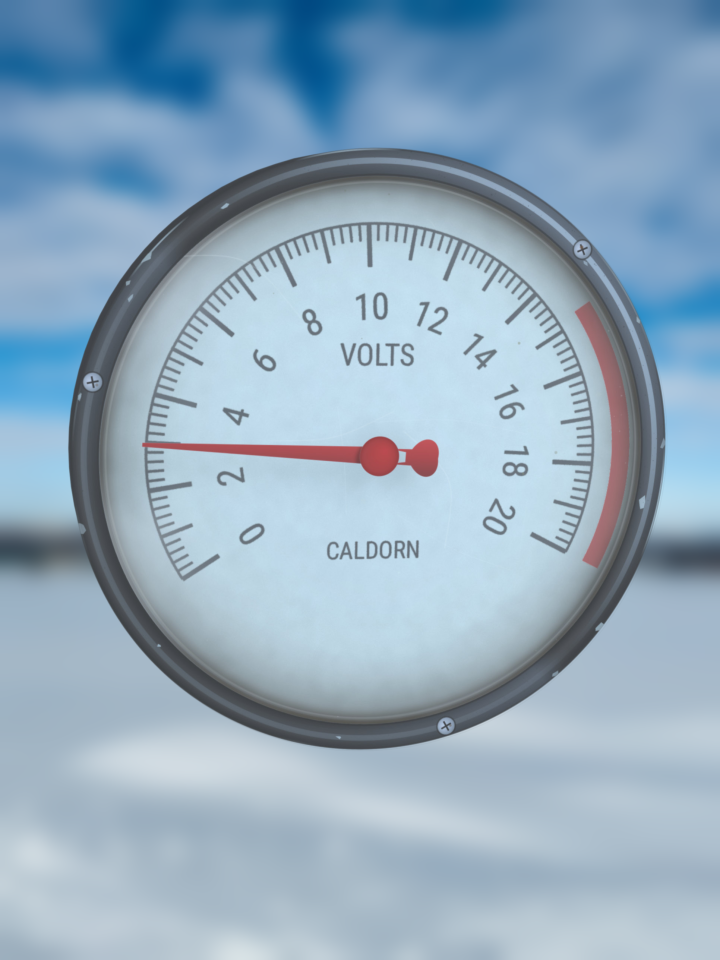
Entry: V 3
